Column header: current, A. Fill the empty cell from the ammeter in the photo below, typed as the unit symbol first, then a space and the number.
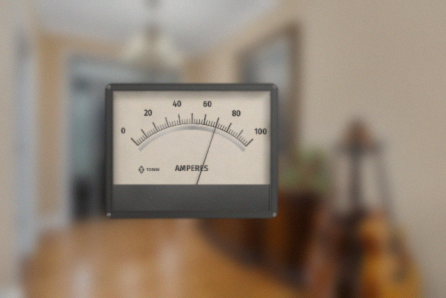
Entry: A 70
